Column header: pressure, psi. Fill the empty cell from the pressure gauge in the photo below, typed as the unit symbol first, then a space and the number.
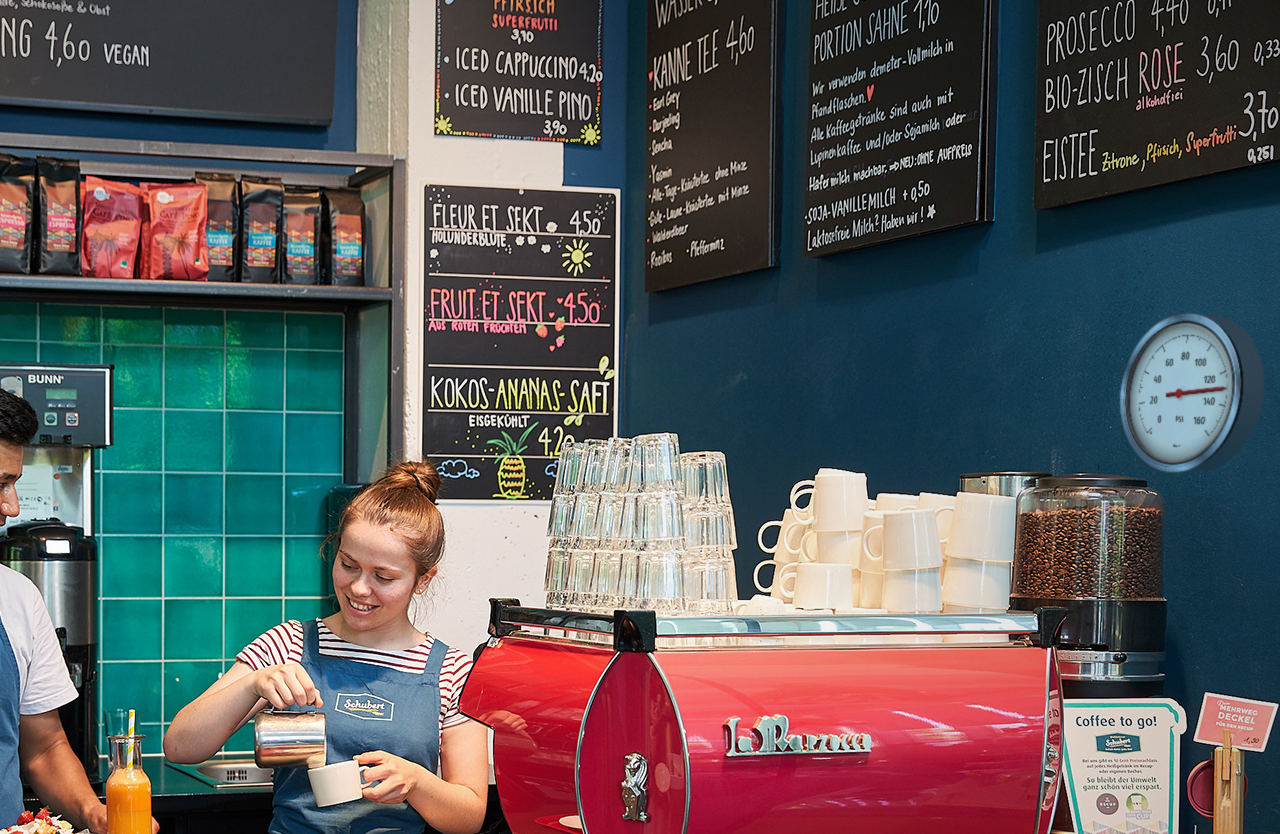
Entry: psi 130
